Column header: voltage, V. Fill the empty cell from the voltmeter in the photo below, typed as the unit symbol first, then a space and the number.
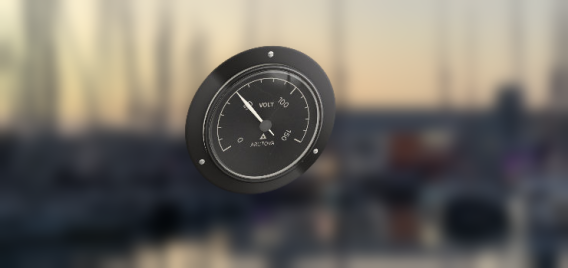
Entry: V 50
